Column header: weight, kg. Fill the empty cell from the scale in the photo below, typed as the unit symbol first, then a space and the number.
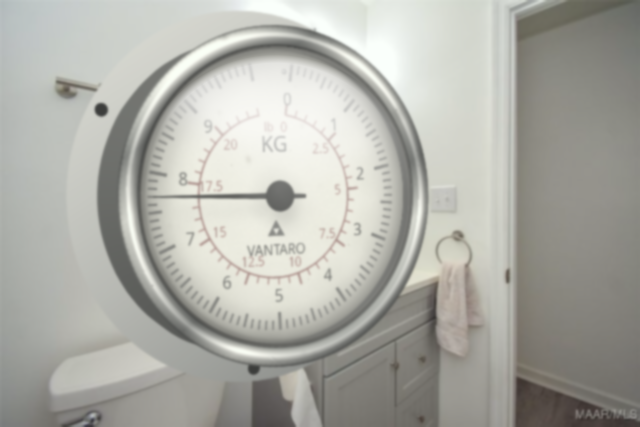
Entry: kg 7.7
